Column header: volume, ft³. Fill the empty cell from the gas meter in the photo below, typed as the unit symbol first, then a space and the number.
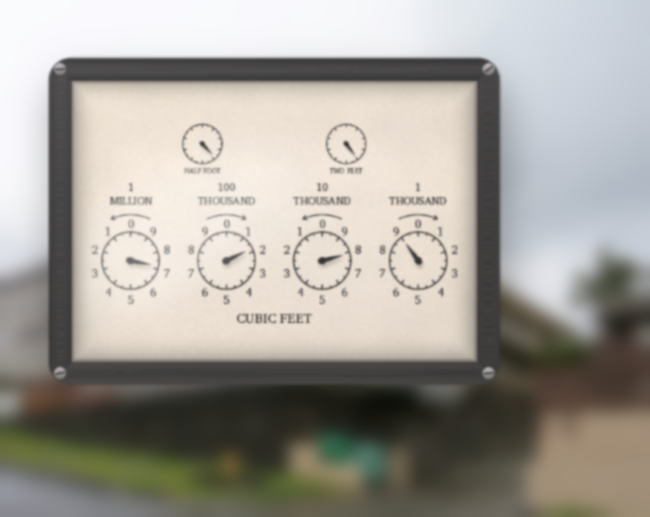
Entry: ft³ 717900
